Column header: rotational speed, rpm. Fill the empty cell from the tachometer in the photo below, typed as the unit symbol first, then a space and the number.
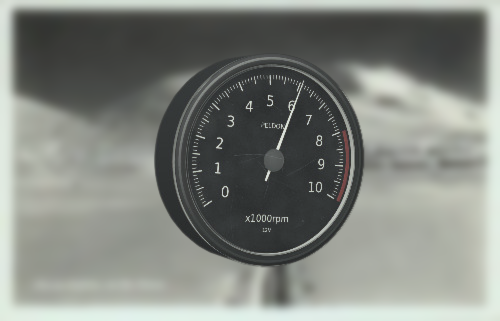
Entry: rpm 6000
